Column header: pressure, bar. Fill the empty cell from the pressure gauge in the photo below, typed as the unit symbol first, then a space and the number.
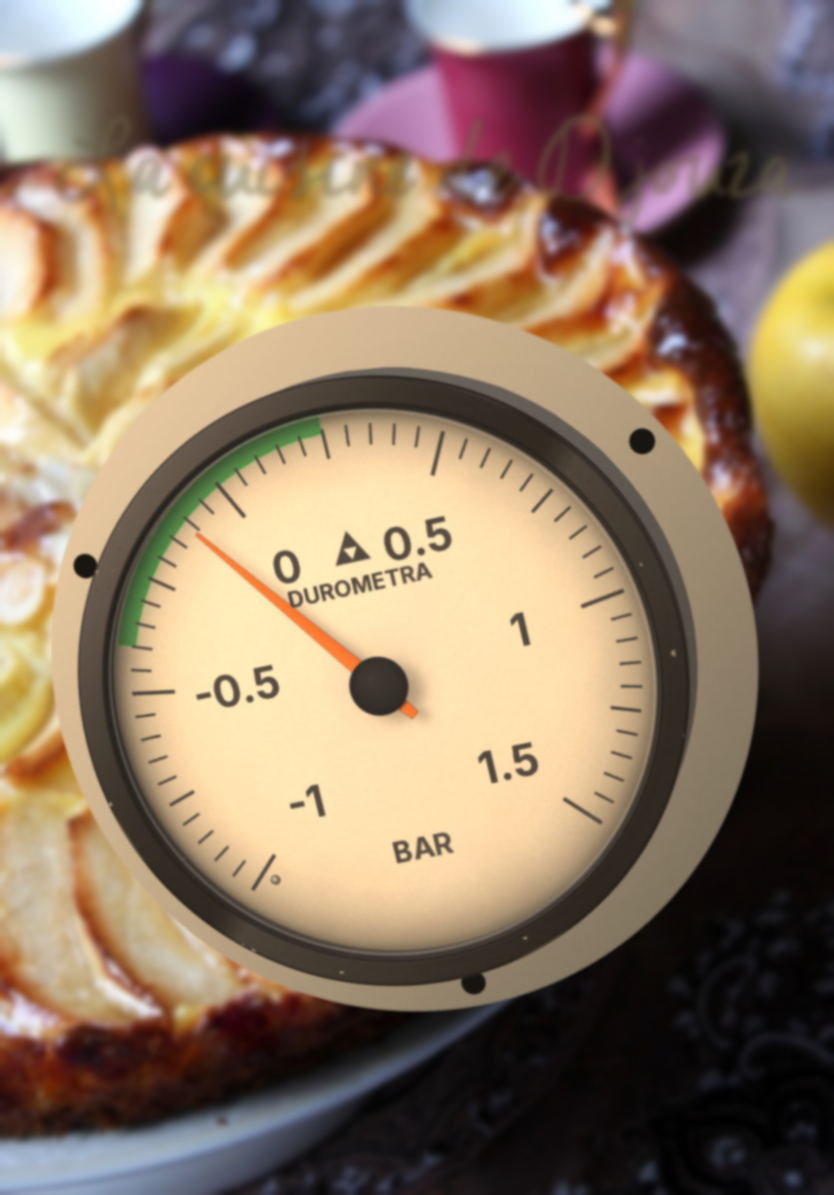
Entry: bar -0.1
